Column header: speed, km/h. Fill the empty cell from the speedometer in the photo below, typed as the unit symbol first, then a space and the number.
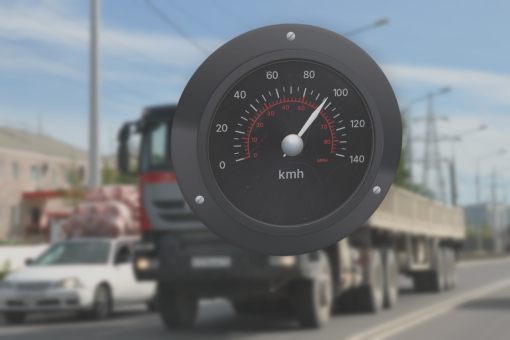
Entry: km/h 95
